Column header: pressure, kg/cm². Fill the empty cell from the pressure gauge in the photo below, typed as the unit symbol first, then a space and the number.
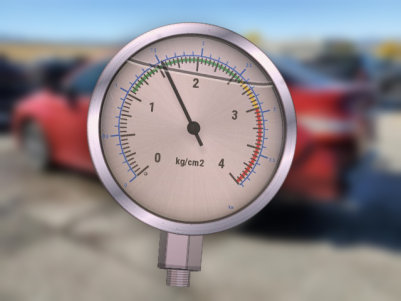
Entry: kg/cm² 1.55
